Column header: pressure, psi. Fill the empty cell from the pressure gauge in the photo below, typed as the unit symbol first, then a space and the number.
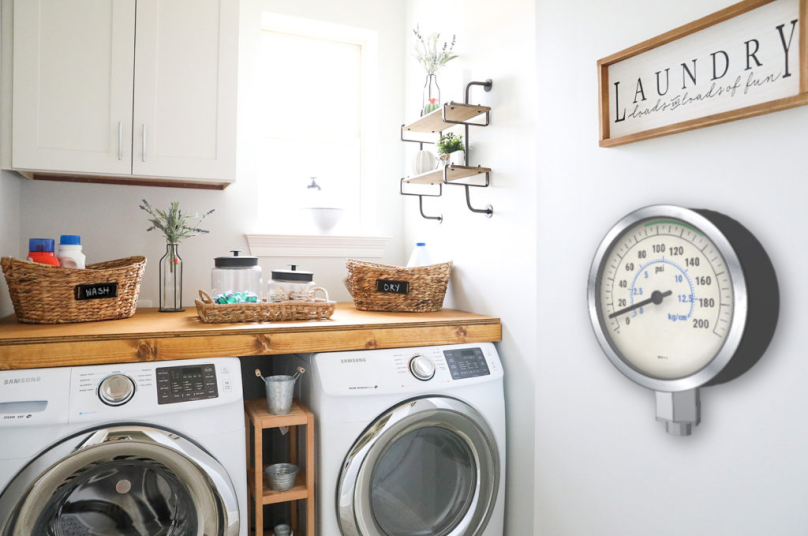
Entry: psi 10
